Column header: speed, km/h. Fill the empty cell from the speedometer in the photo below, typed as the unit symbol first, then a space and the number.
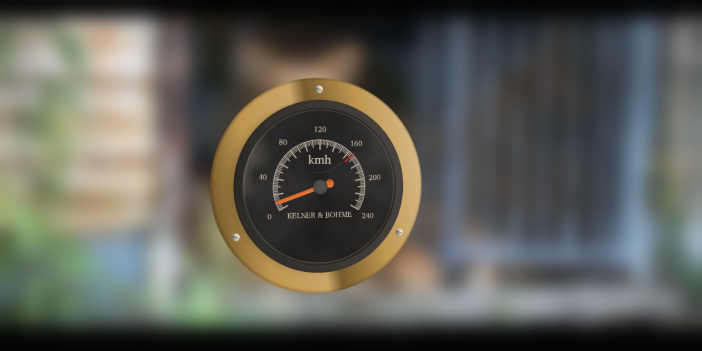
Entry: km/h 10
